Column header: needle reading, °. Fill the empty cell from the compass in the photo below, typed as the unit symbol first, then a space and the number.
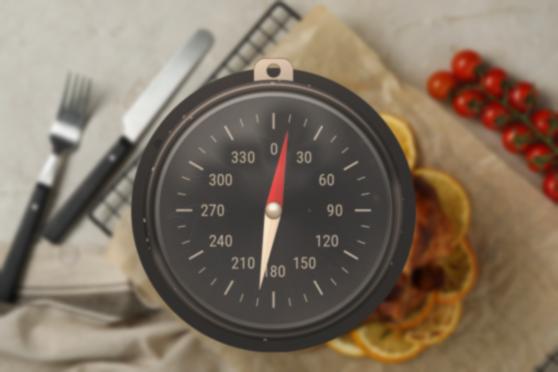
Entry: ° 10
